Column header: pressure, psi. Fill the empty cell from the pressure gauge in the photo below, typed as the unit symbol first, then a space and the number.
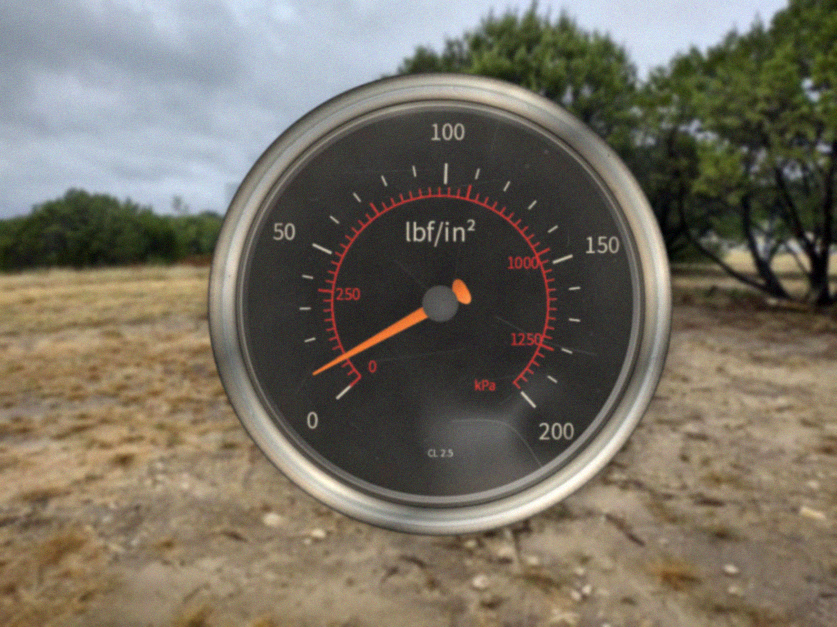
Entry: psi 10
